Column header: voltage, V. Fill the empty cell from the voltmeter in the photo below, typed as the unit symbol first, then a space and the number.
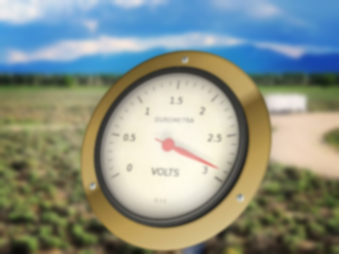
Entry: V 2.9
